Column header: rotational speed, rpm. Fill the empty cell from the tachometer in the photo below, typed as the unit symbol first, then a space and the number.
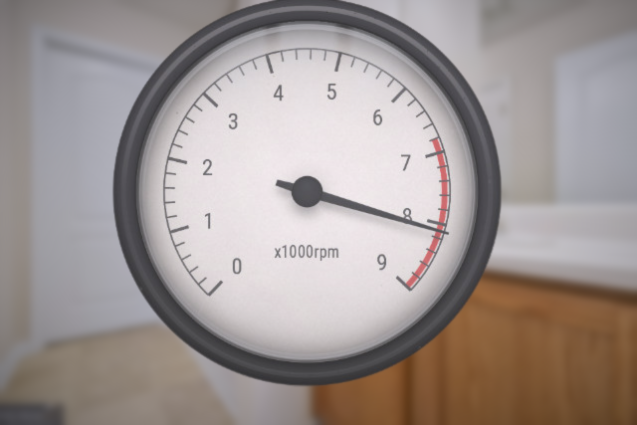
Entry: rpm 8100
